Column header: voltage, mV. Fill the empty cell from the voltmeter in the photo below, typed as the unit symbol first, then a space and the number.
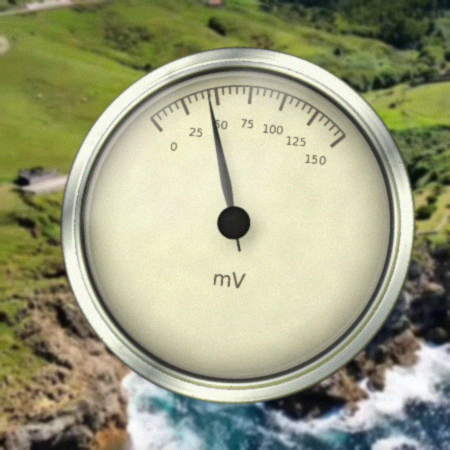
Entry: mV 45
